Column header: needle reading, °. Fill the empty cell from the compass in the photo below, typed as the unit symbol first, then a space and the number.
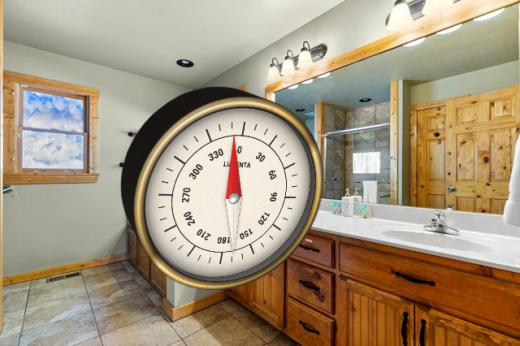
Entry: ° 350
